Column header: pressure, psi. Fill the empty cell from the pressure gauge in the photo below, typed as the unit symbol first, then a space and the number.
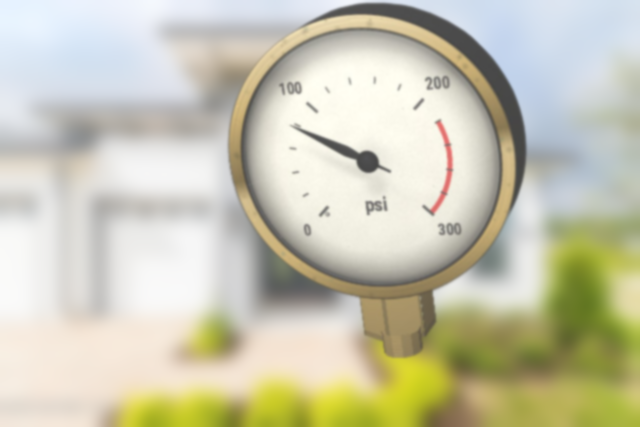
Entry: psi 80
